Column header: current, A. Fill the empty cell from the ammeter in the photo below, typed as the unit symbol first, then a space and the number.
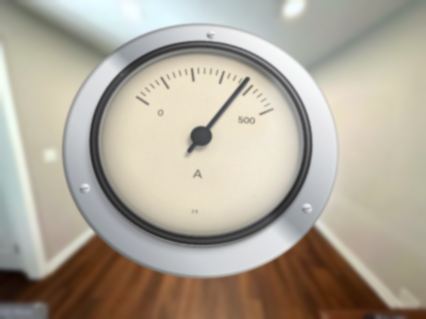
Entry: A 380
